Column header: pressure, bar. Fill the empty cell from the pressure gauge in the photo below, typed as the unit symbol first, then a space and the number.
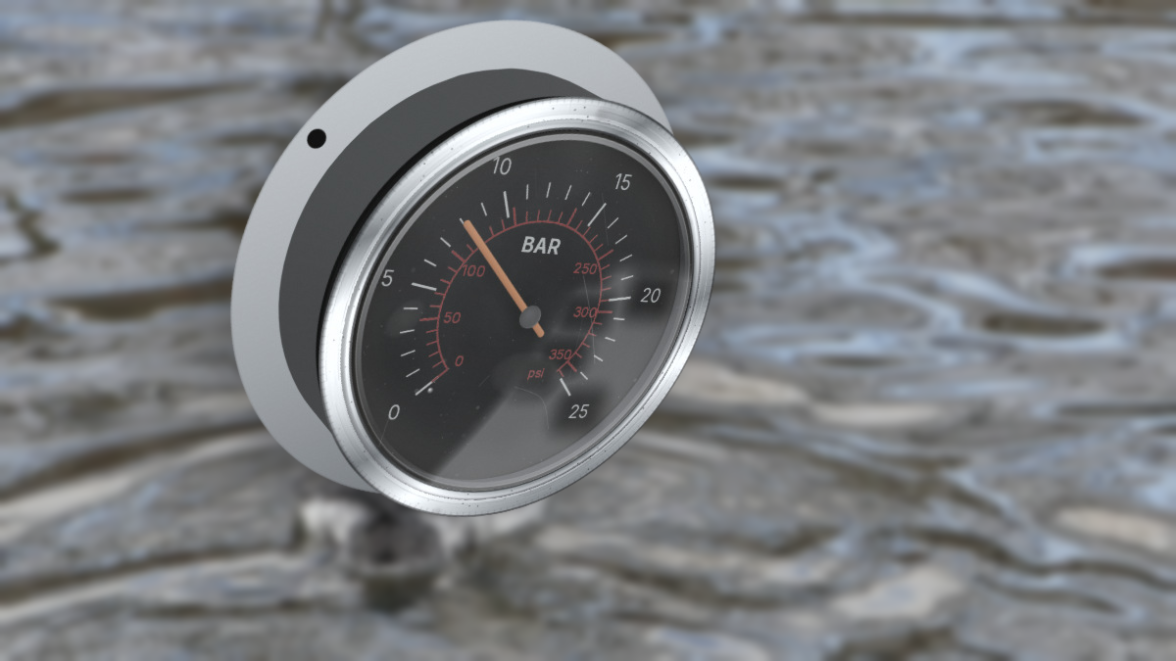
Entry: bar 8
